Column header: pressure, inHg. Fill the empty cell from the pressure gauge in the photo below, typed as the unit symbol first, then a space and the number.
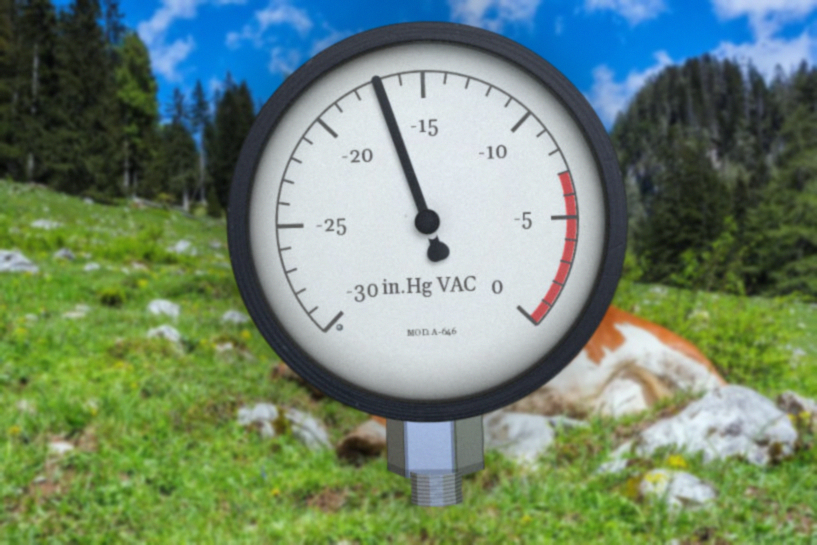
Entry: inHg -17
